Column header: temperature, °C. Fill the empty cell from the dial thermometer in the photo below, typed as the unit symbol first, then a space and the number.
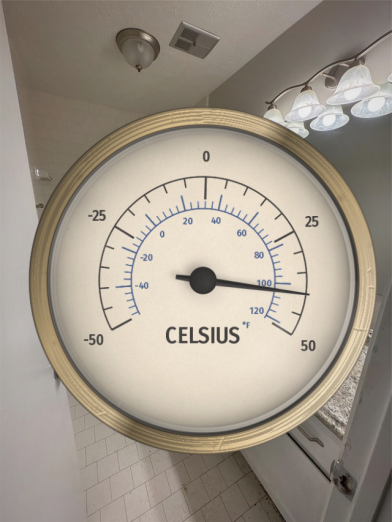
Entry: °C 40
